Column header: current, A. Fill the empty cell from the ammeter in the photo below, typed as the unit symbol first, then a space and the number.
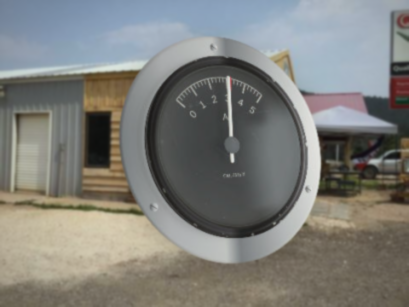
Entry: A 3
